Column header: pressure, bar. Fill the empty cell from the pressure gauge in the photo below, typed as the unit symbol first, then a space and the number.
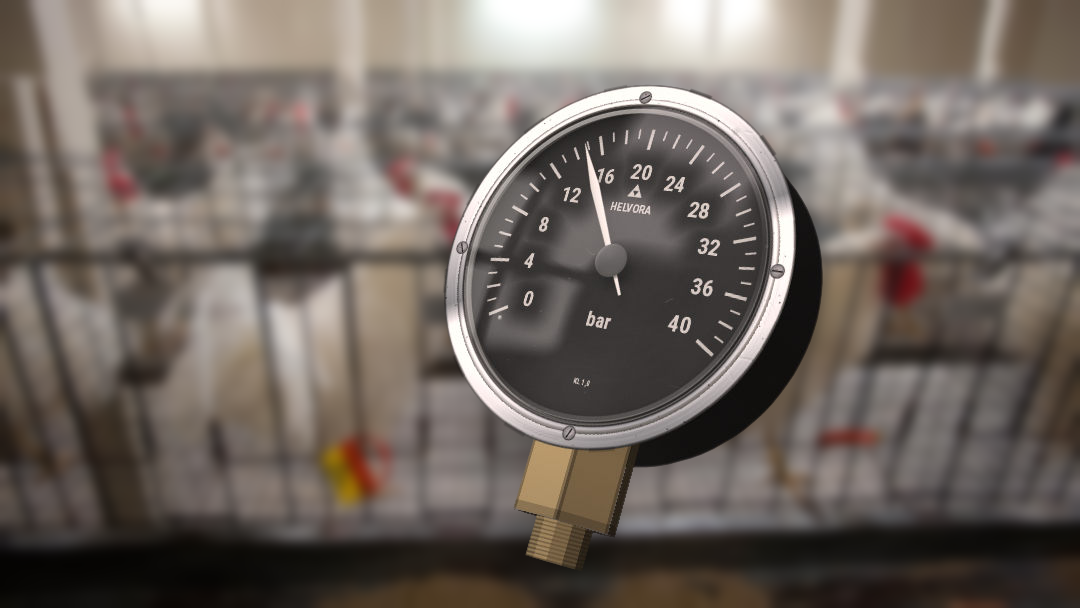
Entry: bar 15
